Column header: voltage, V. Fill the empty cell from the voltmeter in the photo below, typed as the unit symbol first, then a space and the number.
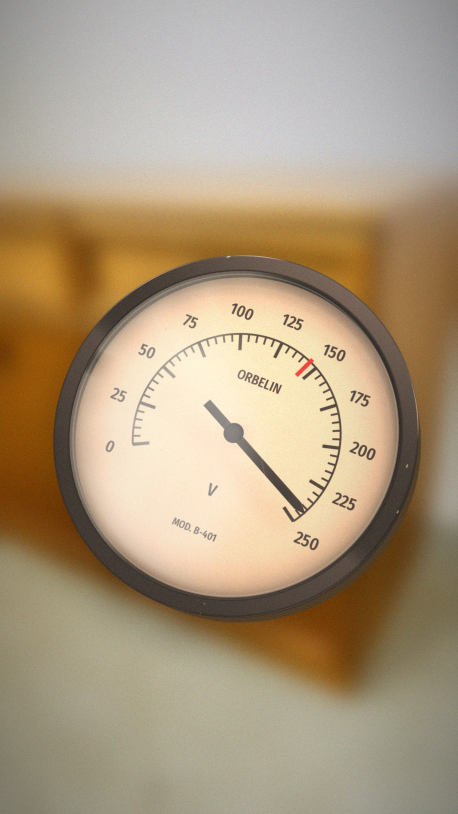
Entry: V 242.5
